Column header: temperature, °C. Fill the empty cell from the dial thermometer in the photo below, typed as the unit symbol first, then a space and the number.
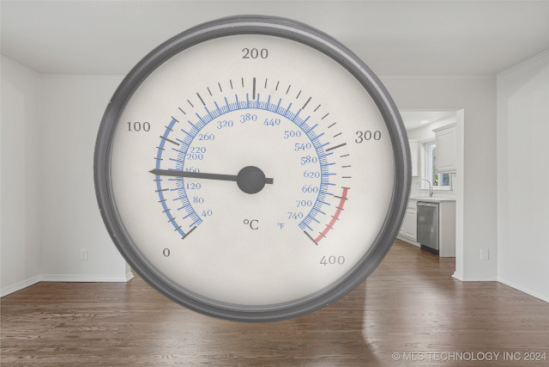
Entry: °C 70
